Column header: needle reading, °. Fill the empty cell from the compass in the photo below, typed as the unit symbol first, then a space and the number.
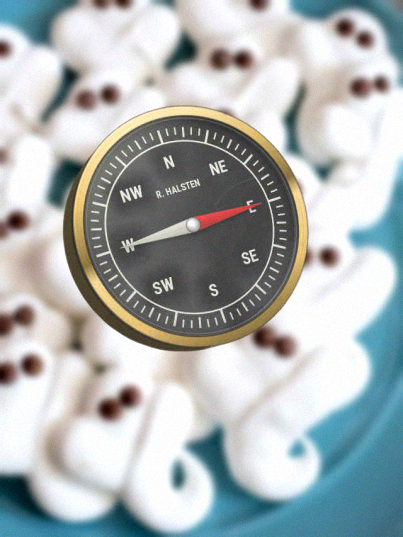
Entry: ° 90
